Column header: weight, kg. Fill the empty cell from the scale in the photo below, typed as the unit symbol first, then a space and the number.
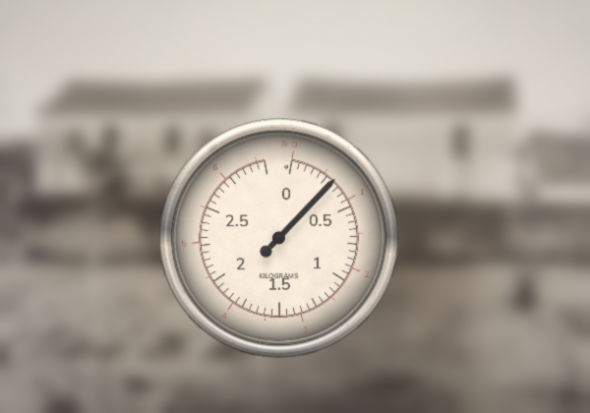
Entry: kg 0.3
